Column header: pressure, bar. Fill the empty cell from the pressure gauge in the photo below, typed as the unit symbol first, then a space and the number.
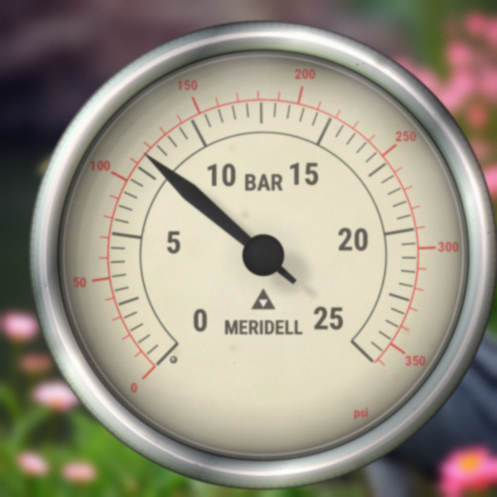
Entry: bar 8
